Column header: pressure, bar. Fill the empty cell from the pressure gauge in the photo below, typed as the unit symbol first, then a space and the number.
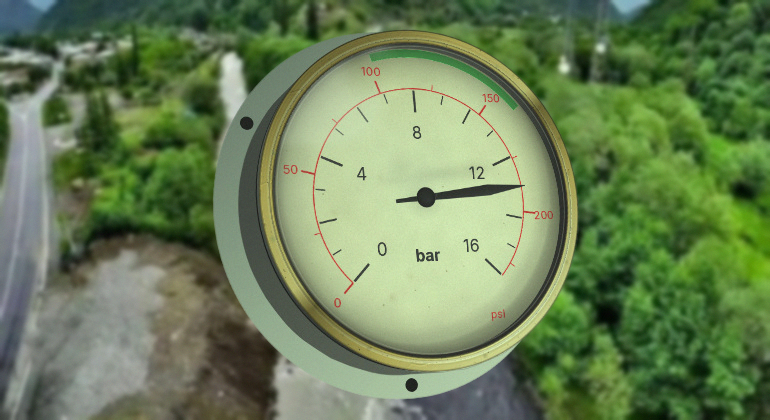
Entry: bar 13
